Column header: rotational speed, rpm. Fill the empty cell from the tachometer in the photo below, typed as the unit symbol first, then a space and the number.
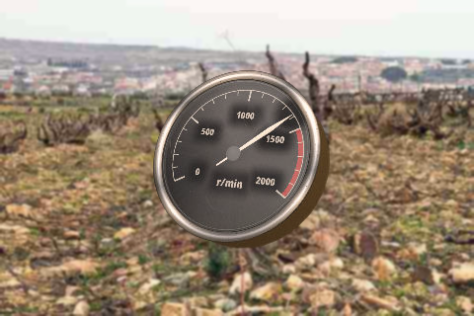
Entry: rpm 1400
